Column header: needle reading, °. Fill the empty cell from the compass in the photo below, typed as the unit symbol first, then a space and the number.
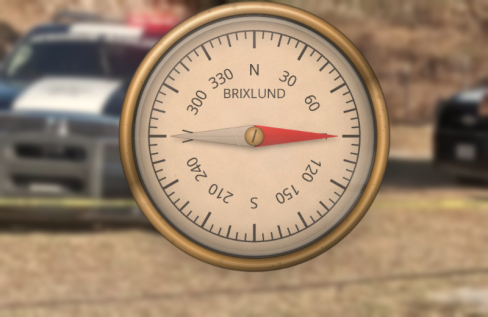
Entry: ° 90
